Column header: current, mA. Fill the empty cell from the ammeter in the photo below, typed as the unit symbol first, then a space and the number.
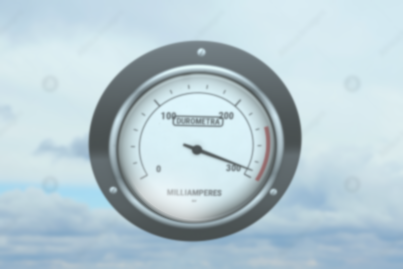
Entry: mA 290
